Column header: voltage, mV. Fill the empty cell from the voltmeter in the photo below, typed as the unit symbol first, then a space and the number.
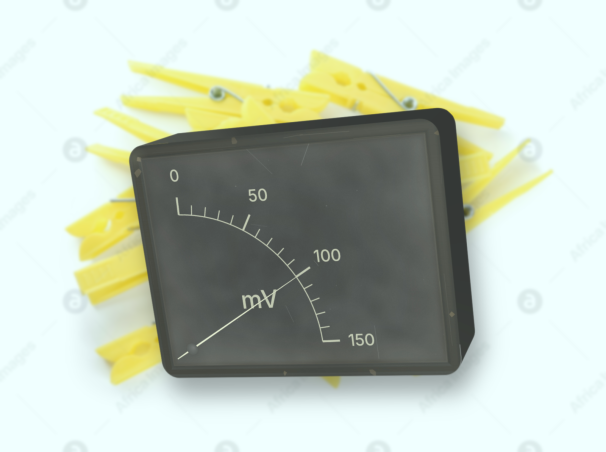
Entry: mV 100
